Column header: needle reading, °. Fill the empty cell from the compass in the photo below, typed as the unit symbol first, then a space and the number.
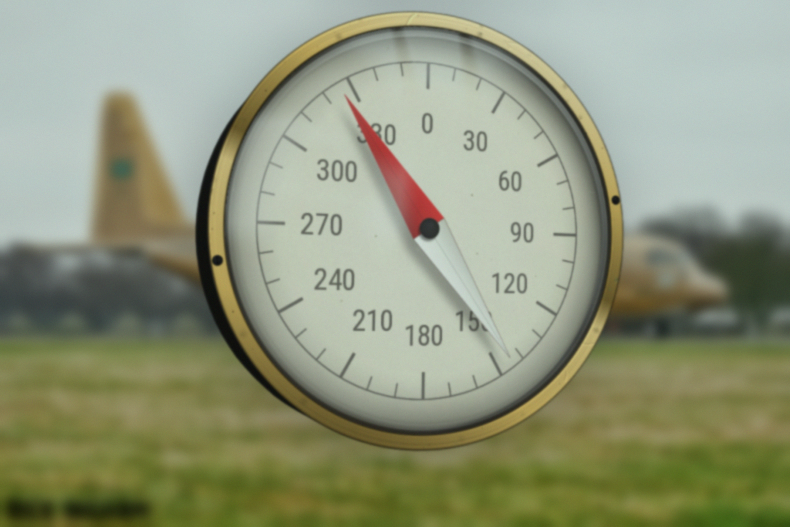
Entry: ° 325
